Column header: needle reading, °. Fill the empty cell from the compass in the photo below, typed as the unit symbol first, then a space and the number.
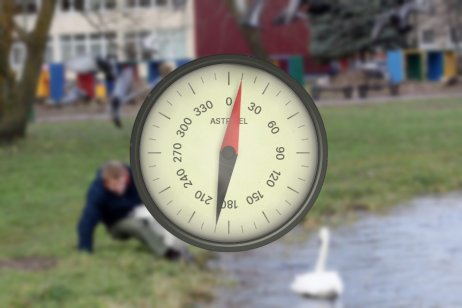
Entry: ° 10
